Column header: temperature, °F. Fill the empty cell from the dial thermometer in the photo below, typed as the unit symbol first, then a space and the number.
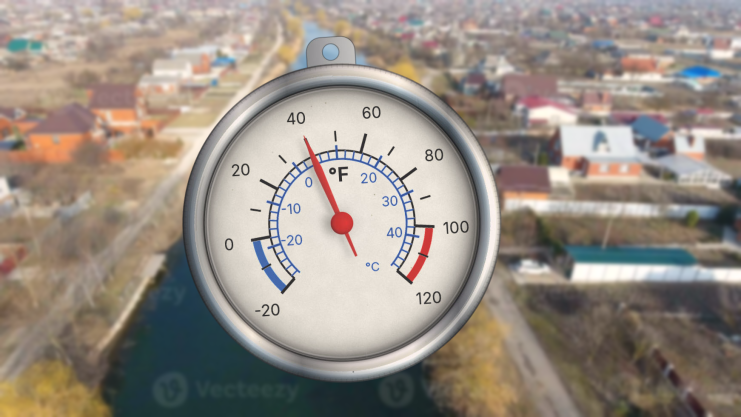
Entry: °F 40
